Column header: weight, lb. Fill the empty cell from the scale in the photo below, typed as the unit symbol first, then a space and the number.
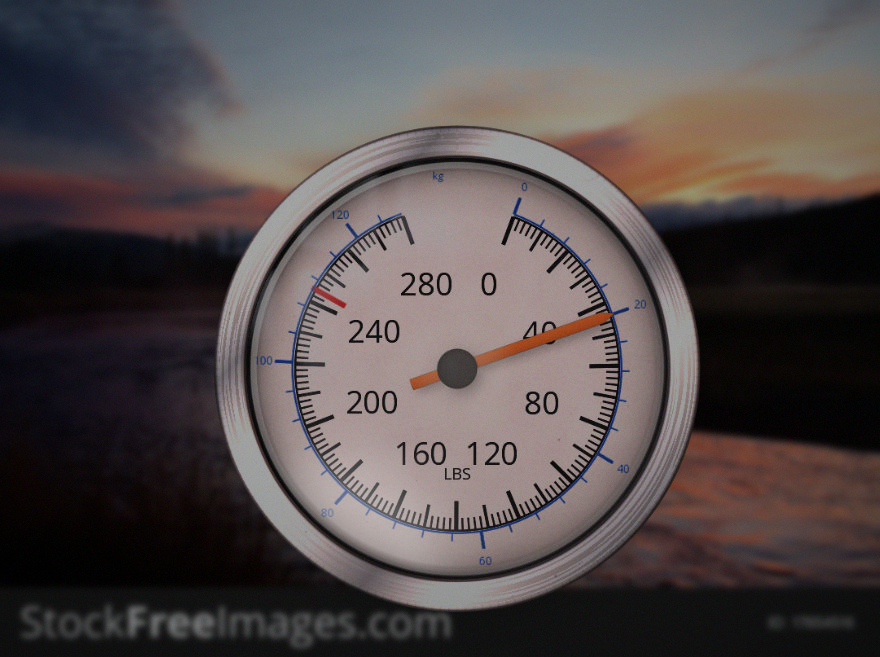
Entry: lb 44
